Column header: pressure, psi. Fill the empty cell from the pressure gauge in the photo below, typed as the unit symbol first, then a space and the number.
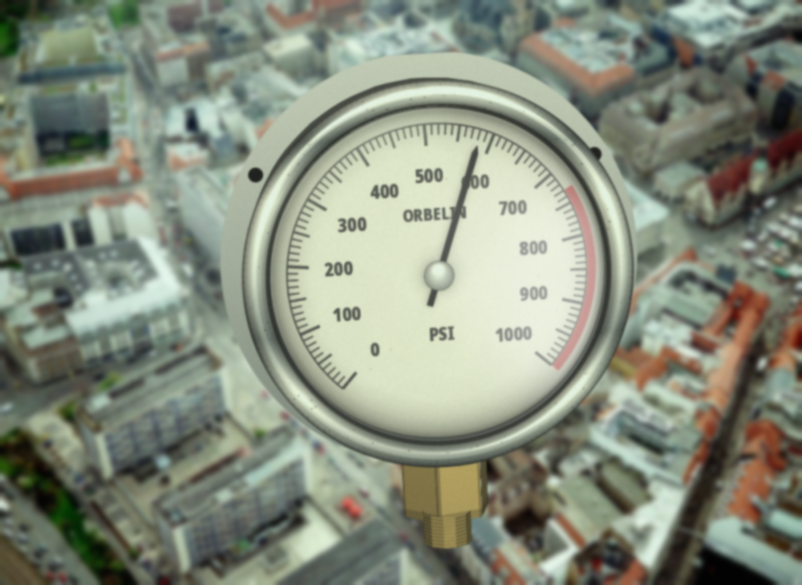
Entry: psi 580
